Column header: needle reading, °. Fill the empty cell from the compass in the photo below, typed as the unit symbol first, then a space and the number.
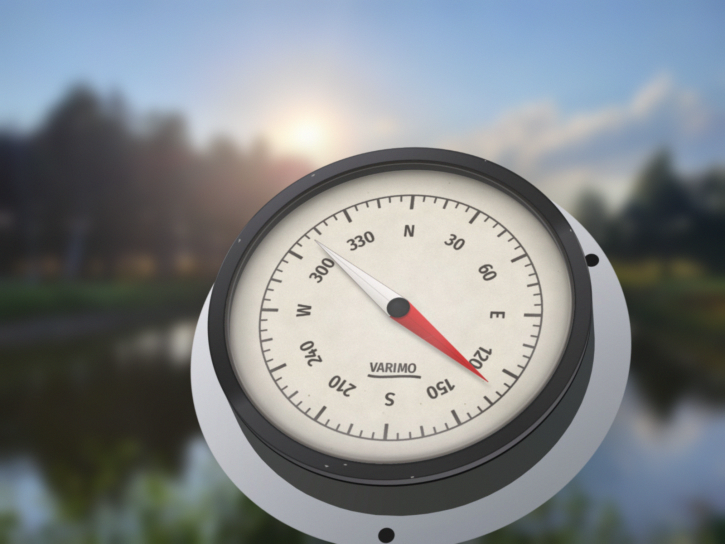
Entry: ° 130
